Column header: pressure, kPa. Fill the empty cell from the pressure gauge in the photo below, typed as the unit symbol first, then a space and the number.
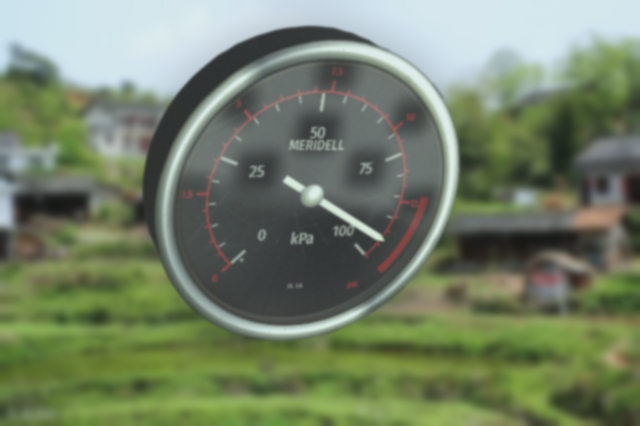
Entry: kPa 95
